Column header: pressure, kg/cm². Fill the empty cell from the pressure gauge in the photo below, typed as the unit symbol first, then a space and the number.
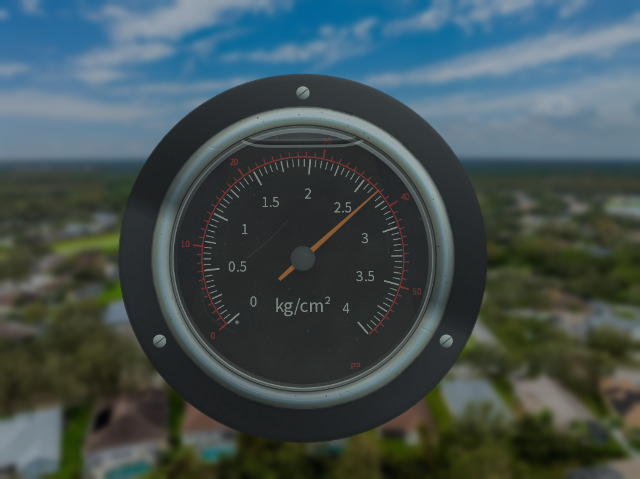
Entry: kg/cm² 2.65
